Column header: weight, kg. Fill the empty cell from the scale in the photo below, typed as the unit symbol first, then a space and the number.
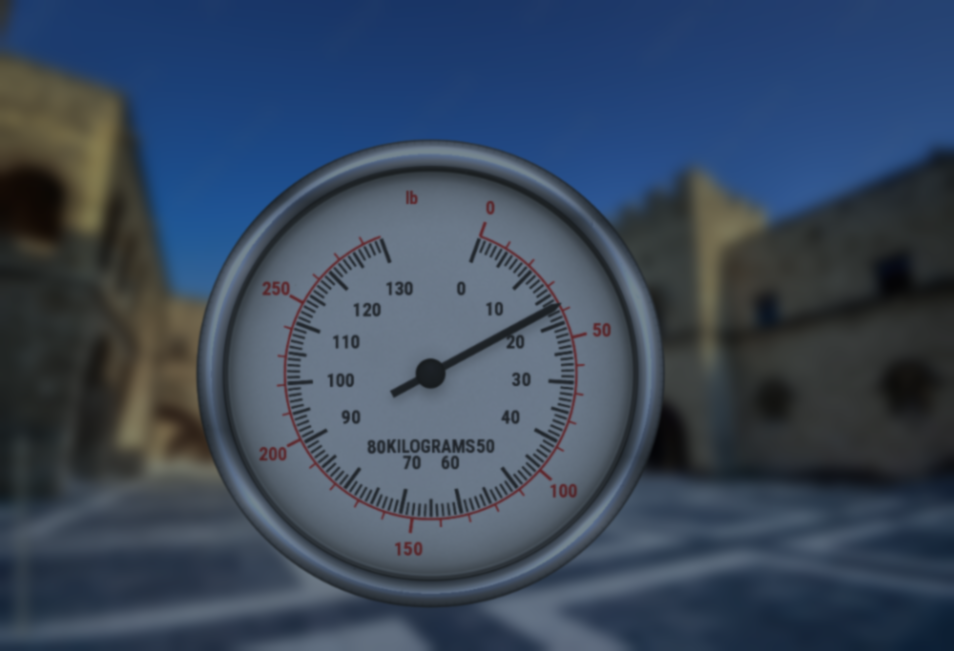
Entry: kg 17
